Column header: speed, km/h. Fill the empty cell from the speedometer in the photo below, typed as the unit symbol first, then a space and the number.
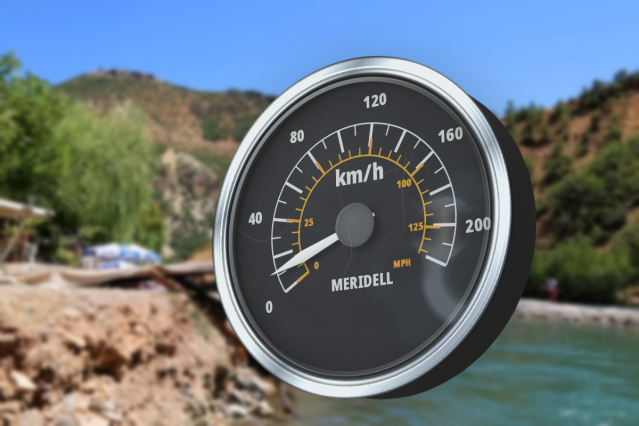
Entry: km/h 10
